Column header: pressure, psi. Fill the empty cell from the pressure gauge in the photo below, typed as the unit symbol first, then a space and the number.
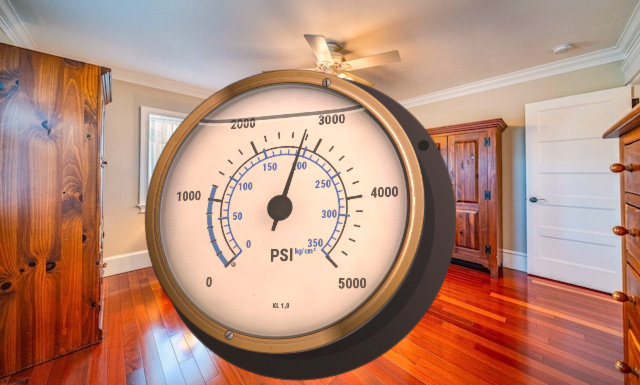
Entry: psi 2800
